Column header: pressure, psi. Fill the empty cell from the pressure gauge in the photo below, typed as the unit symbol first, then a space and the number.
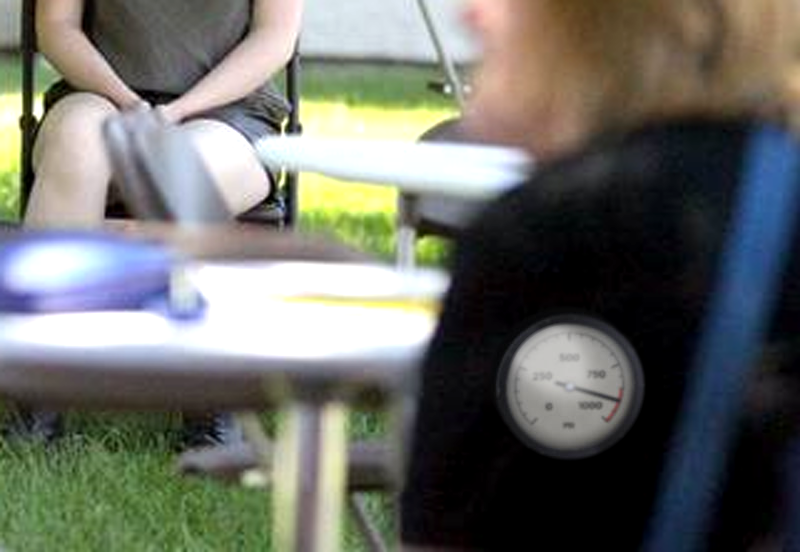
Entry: psi 900
